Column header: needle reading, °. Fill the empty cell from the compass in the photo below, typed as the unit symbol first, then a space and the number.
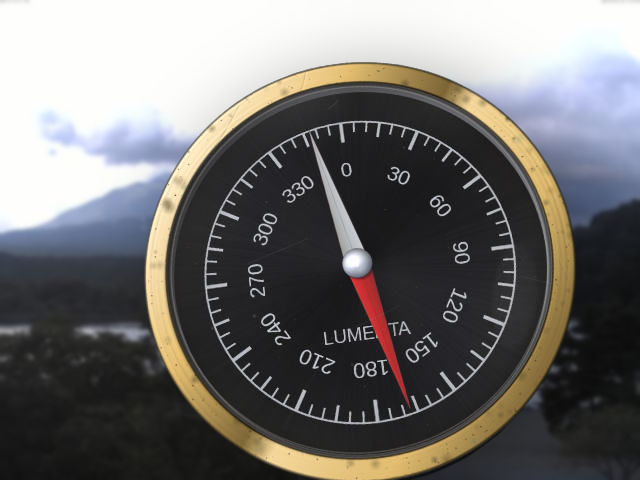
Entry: ° 167.5
